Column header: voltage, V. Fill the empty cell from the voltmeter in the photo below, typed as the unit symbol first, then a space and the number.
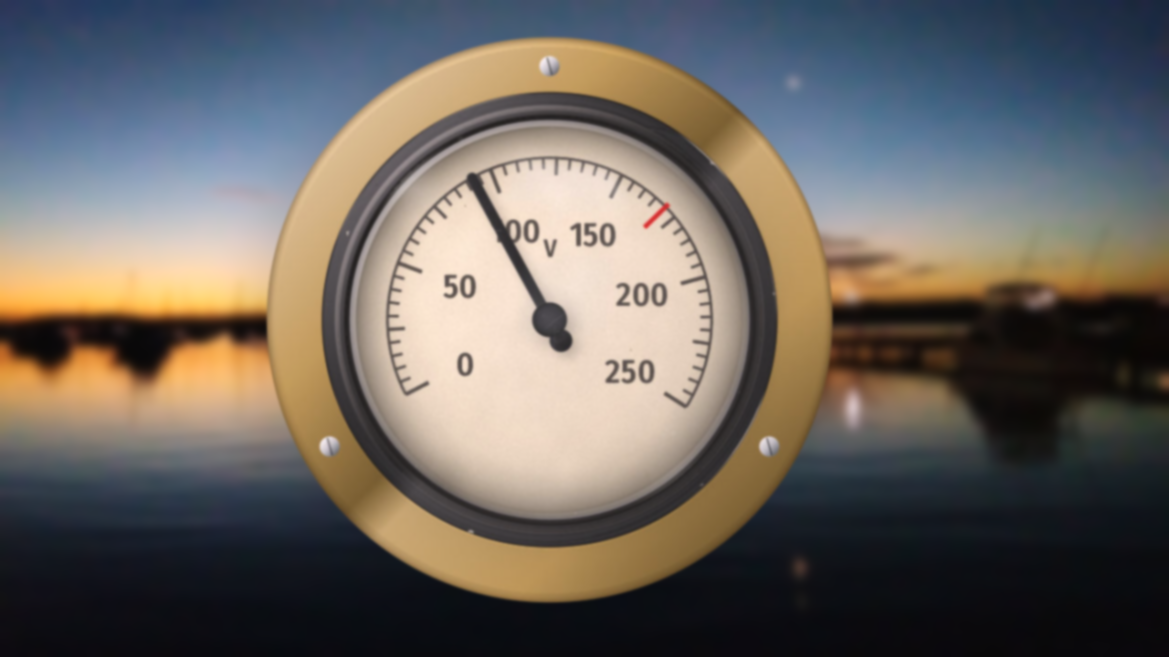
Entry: V 92.5
